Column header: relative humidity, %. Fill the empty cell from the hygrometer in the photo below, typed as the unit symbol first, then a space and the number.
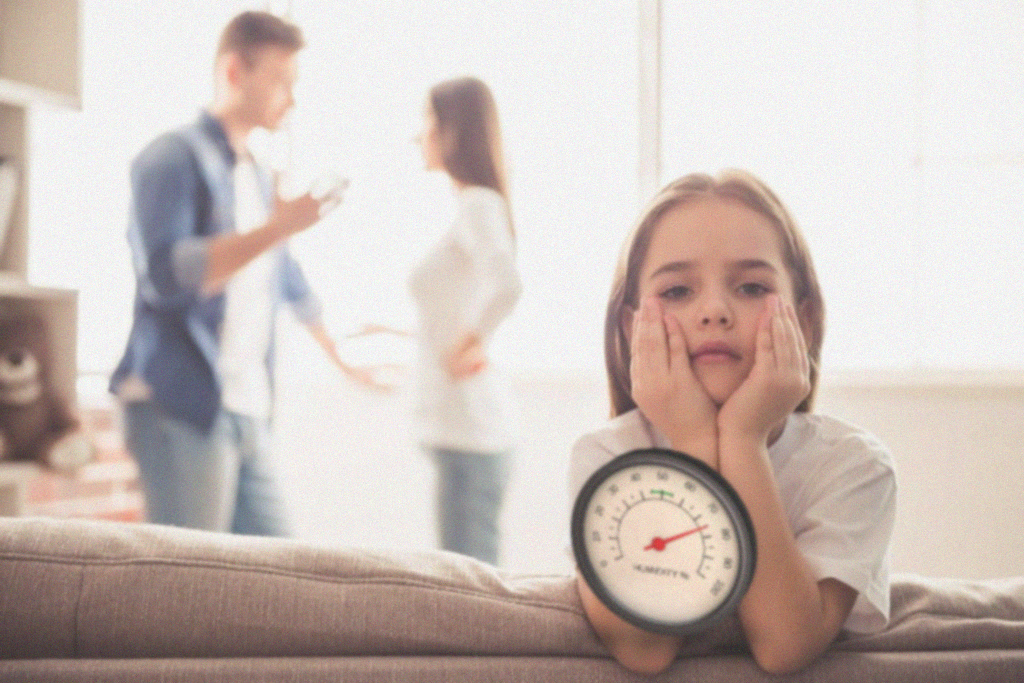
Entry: % 75
